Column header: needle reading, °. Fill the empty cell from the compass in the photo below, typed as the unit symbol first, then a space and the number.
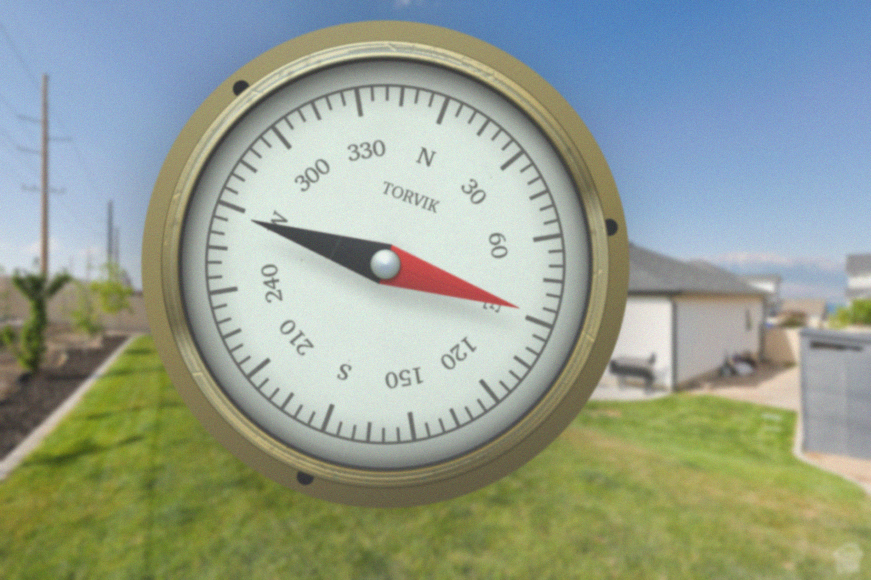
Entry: ° 87.5
